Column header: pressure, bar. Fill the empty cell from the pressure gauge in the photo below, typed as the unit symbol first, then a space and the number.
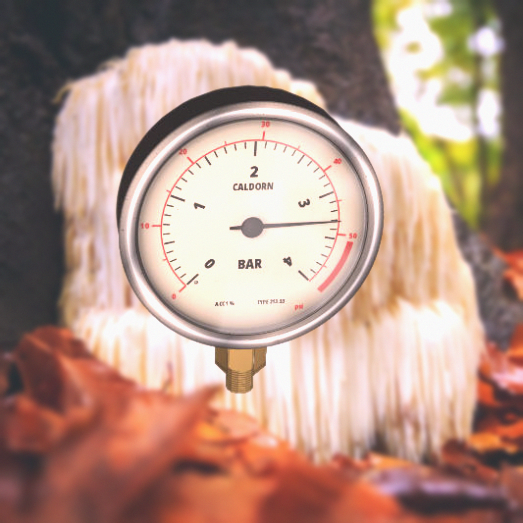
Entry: bar 3.3
